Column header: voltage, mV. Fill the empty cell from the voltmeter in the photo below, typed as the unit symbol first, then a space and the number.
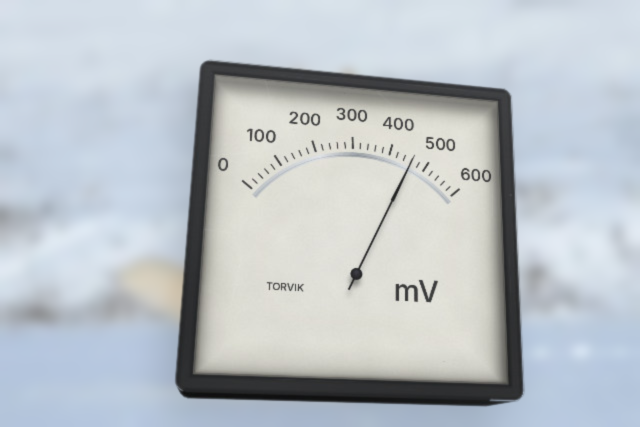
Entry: mV 460
